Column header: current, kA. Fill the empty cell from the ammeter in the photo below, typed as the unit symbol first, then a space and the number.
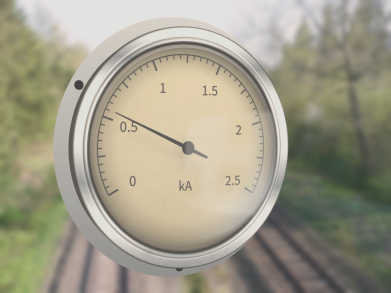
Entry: kA 0.55
